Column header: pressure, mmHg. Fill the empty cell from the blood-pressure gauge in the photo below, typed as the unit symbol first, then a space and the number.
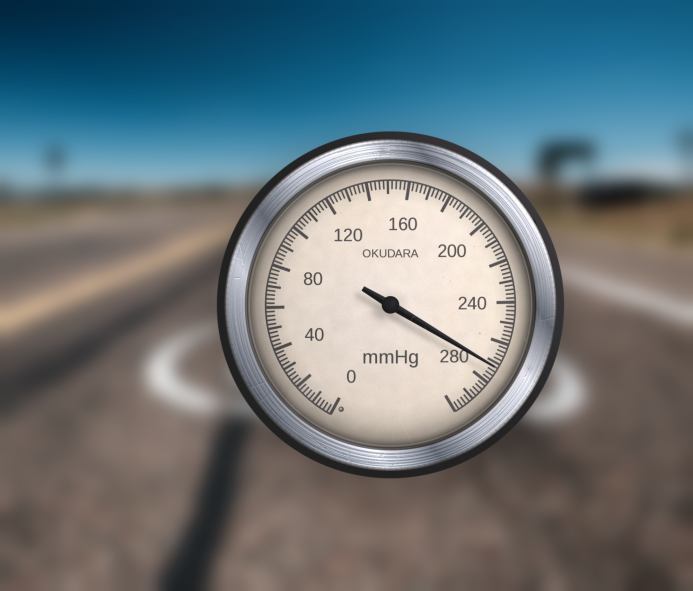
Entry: mmHg 272
